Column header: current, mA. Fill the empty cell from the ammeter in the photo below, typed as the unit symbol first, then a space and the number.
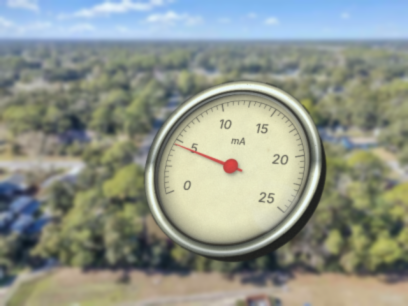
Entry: mA 4.5
